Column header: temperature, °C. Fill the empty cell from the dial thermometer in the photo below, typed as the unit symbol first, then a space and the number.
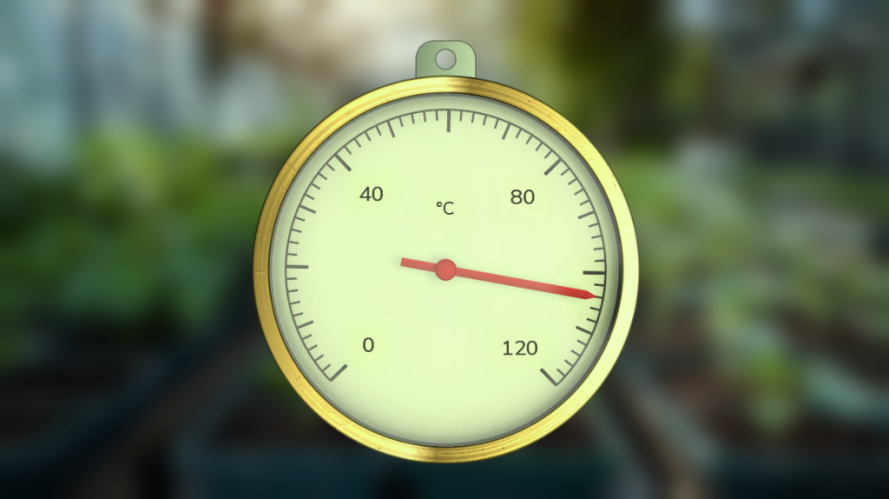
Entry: °C 104
